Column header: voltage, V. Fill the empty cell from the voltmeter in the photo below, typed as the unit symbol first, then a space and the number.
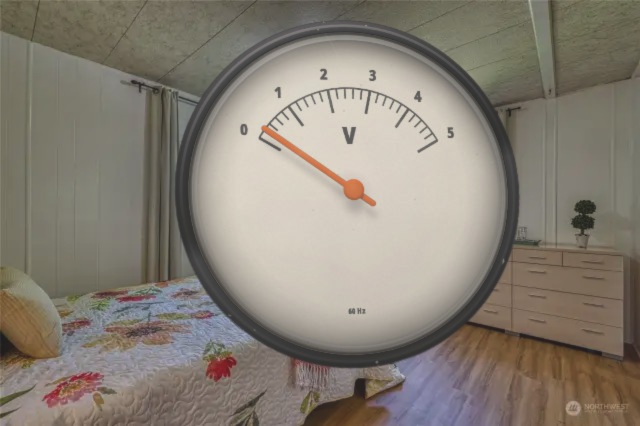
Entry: V 0.2
